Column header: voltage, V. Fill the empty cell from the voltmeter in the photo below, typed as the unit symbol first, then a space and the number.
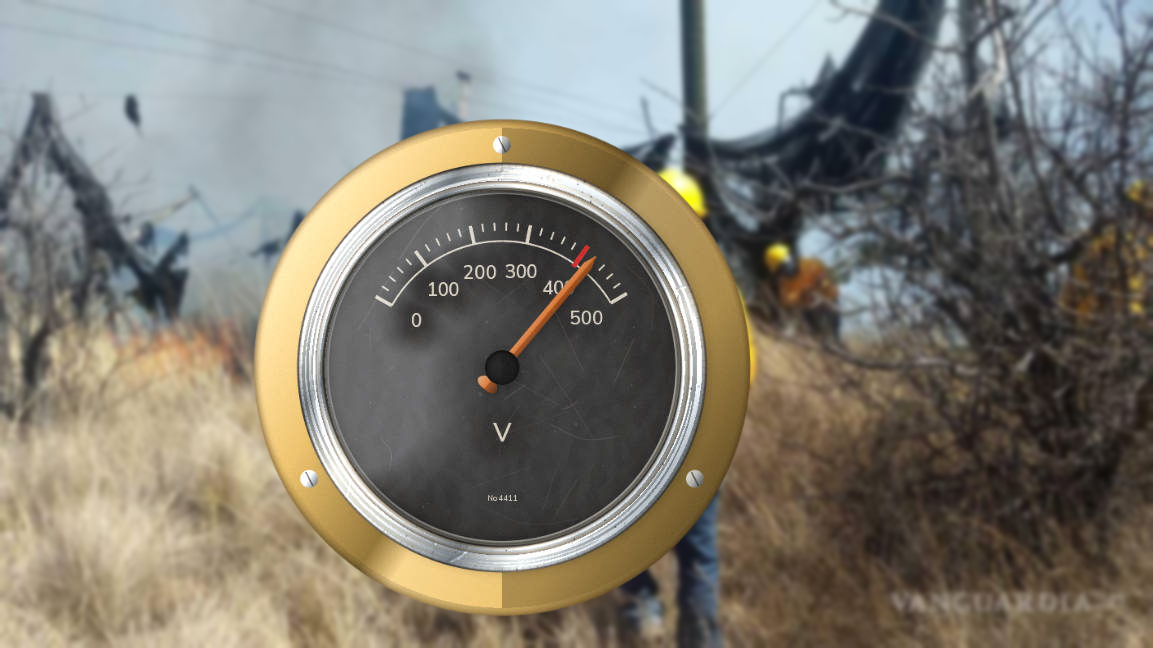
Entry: V 420
